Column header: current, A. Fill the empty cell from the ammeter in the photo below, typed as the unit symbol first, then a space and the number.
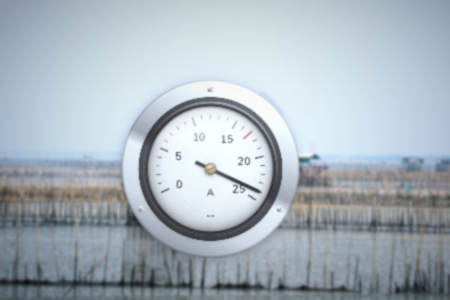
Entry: A 24
